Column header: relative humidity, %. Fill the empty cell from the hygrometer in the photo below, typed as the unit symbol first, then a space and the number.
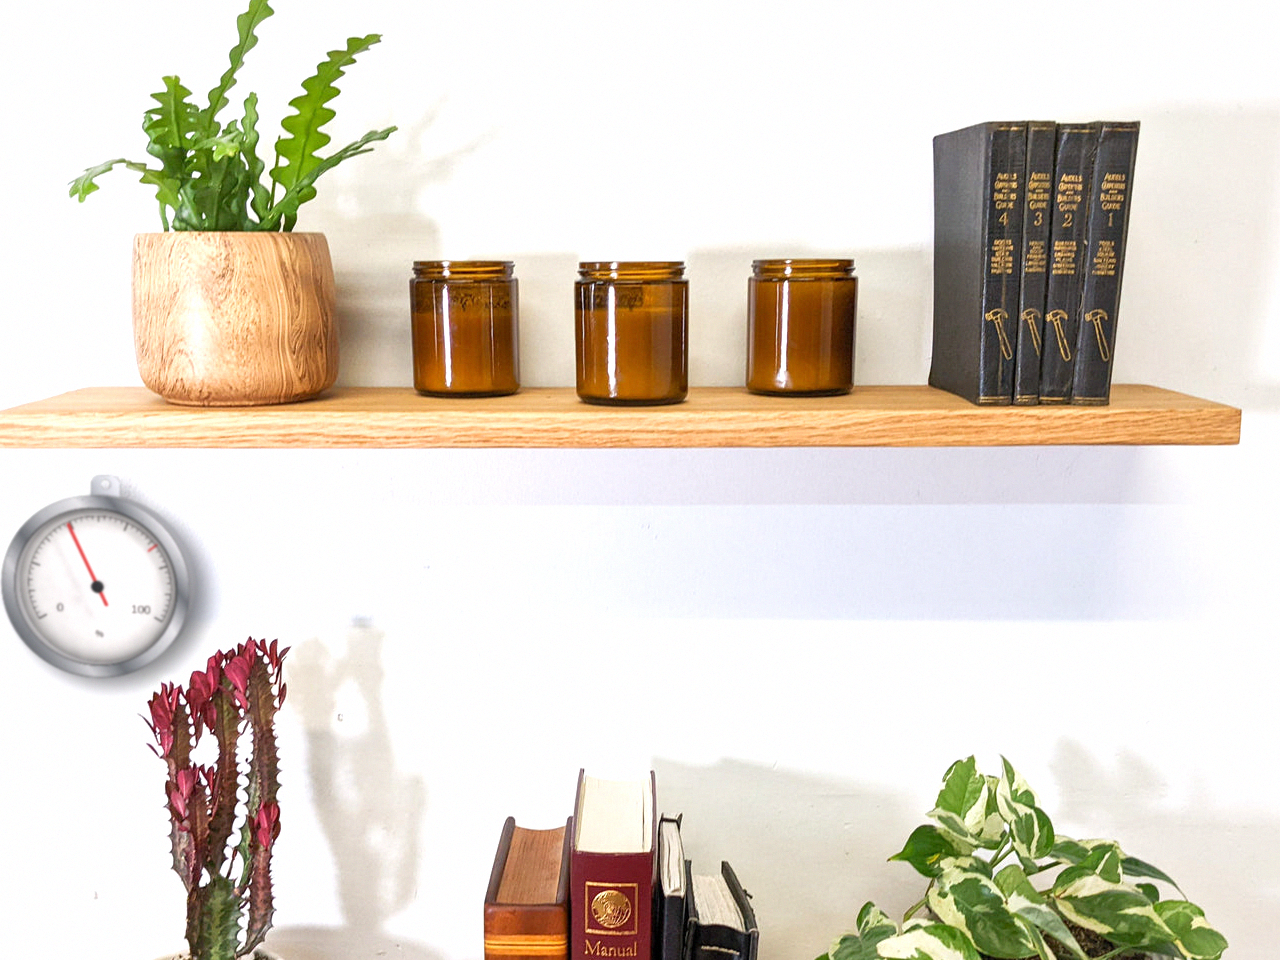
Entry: % 40
